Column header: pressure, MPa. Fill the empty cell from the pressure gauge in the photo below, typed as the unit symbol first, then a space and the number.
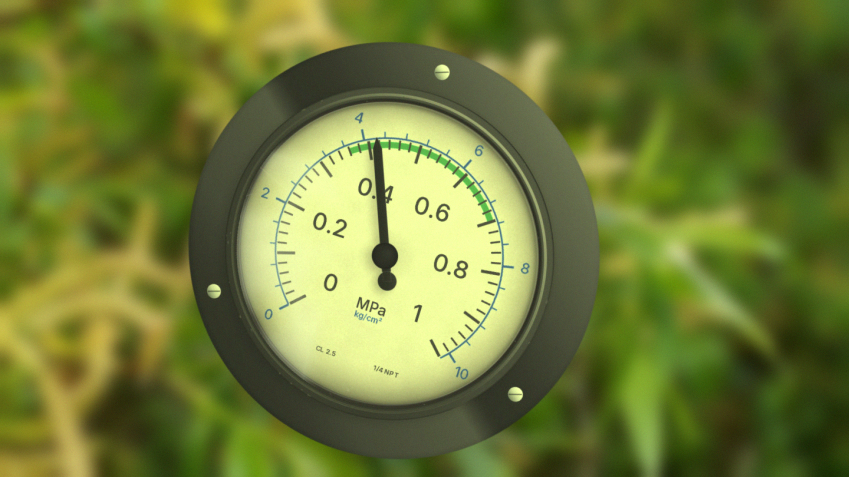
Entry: MPa 0.42
